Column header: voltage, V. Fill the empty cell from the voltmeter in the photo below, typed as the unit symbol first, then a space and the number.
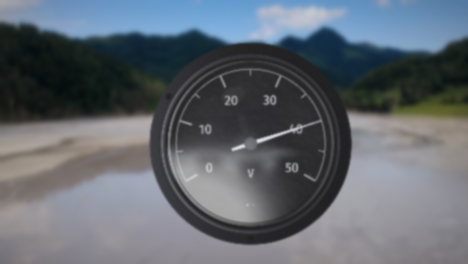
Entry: V 40
